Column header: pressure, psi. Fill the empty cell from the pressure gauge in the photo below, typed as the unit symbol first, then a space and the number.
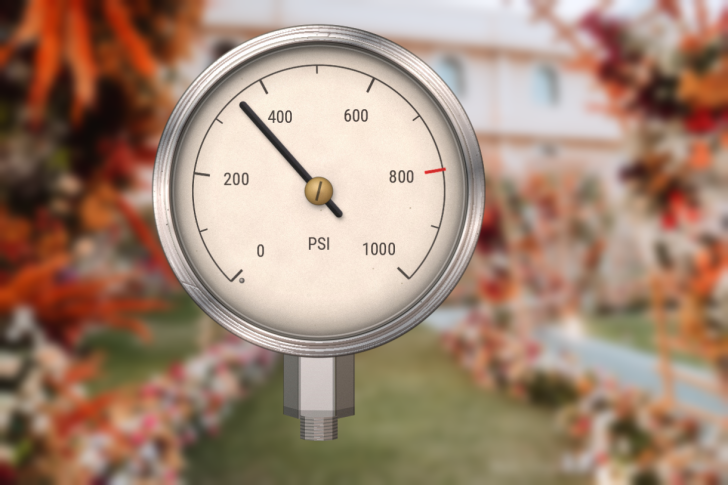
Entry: psi 350
